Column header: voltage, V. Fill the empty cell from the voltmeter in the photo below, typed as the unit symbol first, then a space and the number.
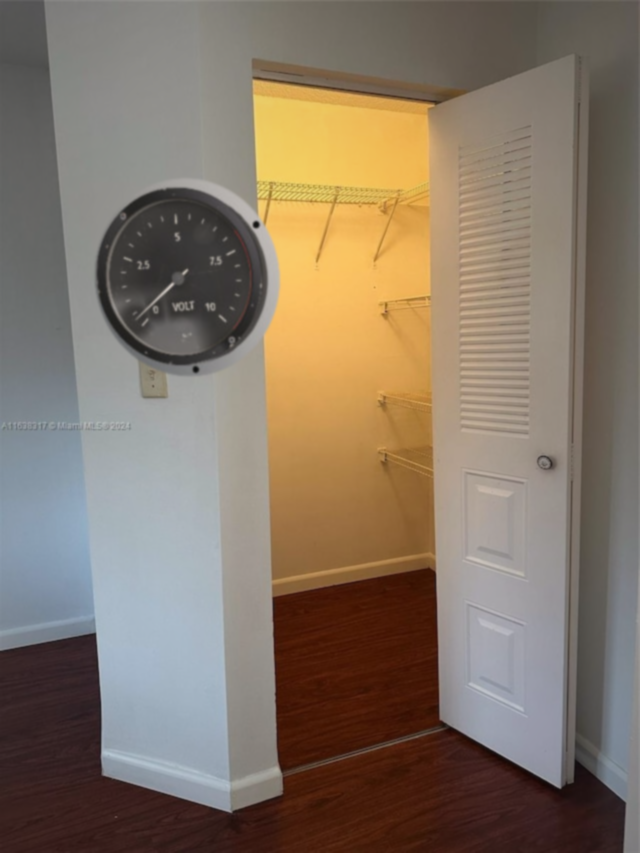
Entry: V 0.25
